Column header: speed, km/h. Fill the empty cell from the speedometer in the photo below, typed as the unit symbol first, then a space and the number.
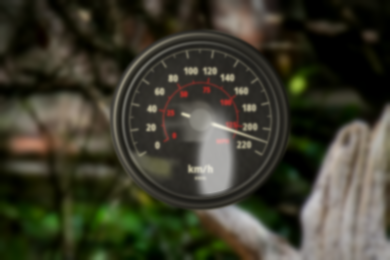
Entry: km/h 210
